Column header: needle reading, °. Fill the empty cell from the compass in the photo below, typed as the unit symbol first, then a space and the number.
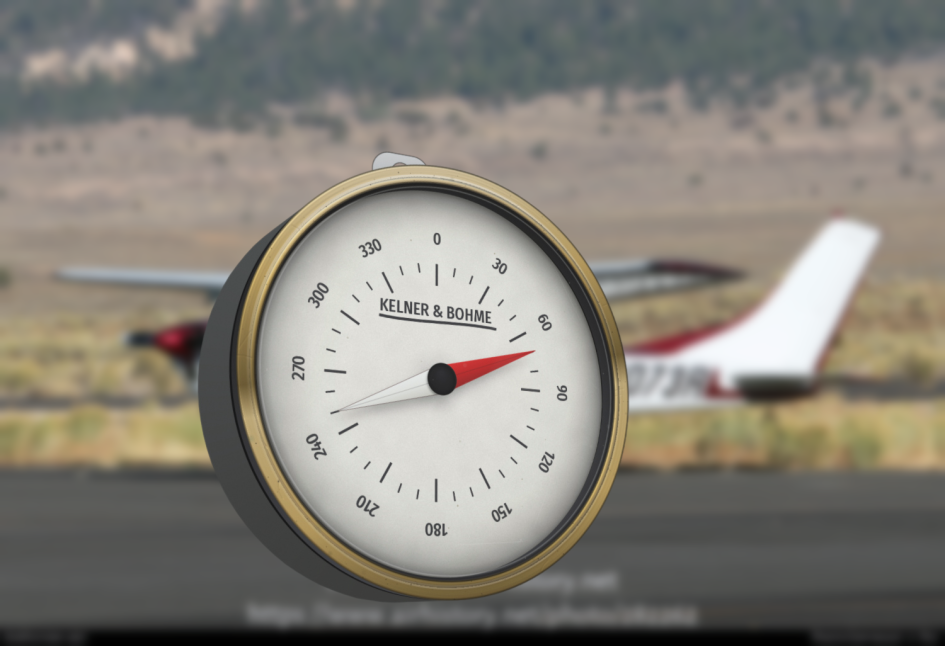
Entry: ° 70
